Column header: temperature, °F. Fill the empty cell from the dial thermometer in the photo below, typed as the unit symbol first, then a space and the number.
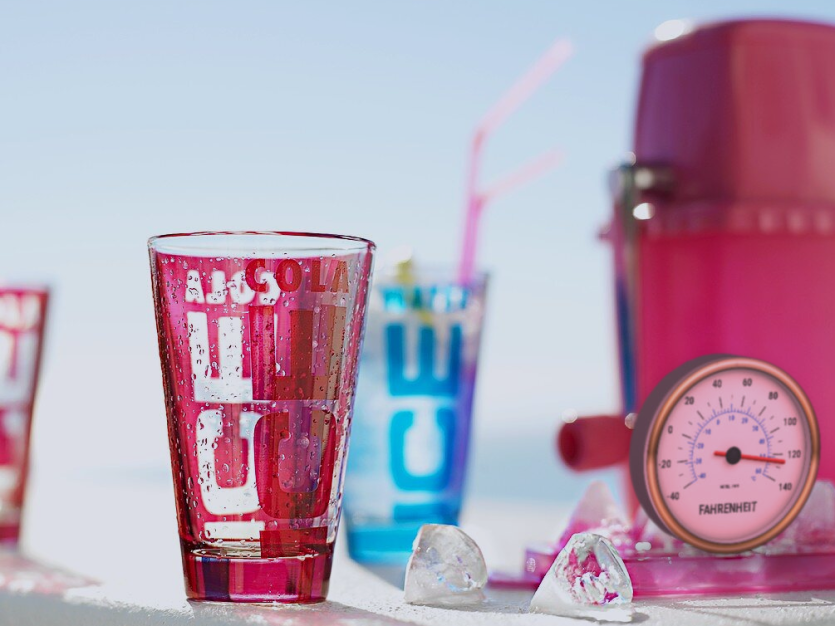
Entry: °F 125
